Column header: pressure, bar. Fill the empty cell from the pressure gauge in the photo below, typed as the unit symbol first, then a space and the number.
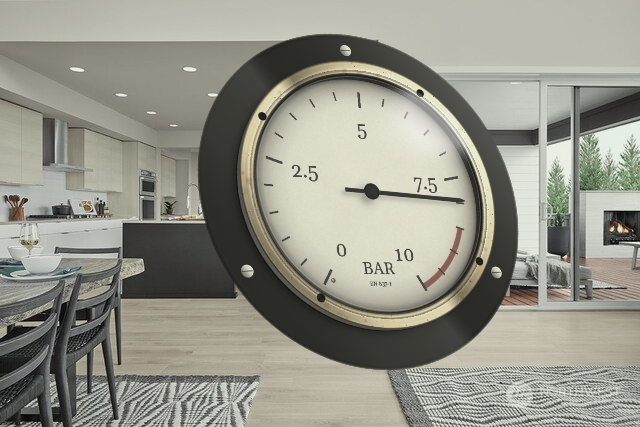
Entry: bar 8
